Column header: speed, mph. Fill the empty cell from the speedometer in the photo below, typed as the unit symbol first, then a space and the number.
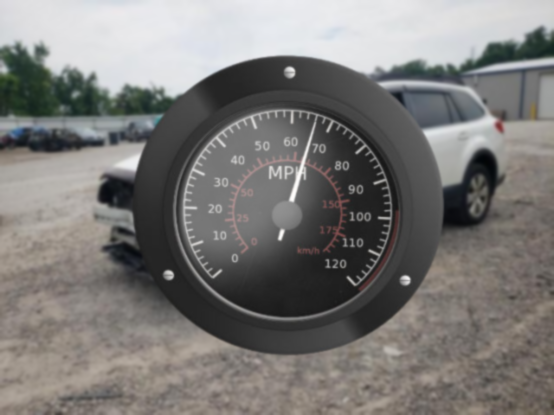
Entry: mph 66
